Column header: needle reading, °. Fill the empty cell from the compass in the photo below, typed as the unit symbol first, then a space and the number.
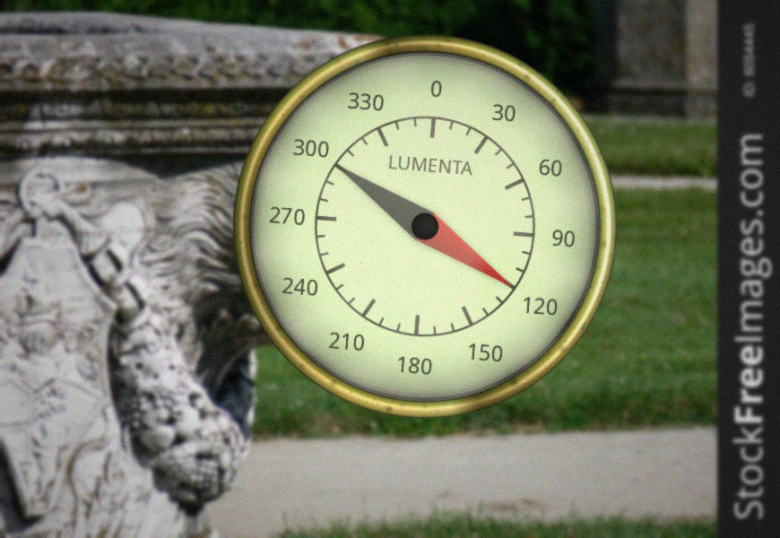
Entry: ° 120
